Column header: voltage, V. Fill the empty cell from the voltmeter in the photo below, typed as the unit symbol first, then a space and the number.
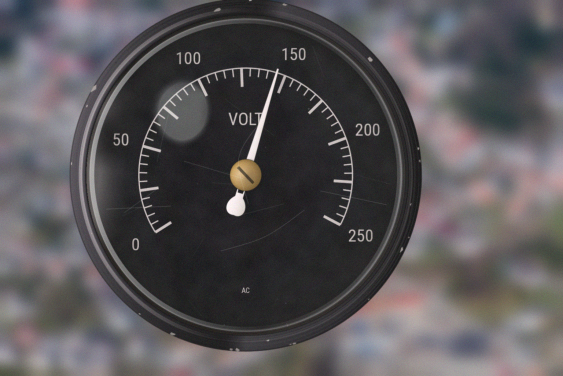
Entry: V 145
